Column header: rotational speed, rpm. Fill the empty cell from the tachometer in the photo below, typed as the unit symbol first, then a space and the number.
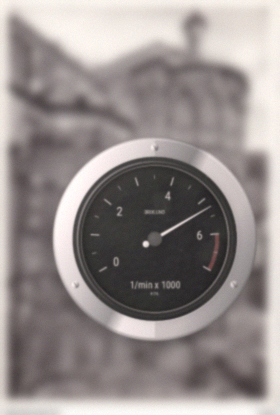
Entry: rpm 5250
